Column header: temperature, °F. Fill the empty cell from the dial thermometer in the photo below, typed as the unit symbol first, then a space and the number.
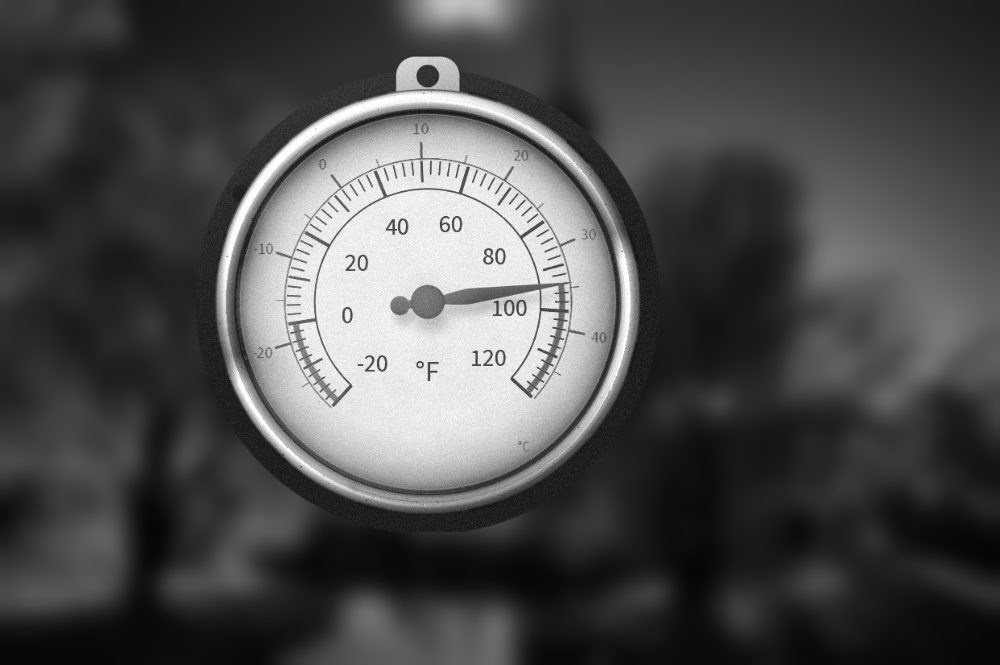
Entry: °F 94
